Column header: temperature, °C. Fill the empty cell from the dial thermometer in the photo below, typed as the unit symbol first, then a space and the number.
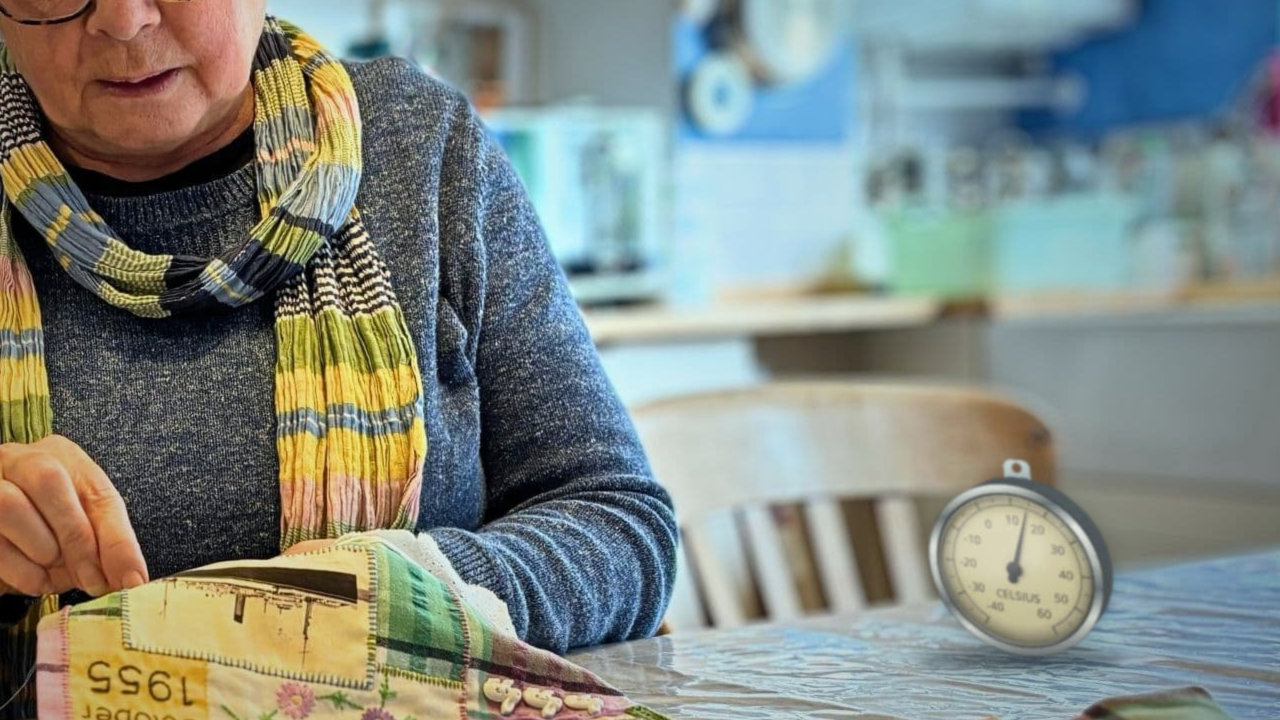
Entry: °C 15
